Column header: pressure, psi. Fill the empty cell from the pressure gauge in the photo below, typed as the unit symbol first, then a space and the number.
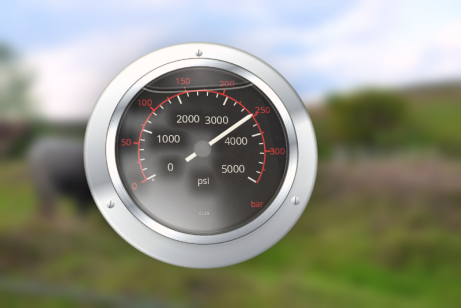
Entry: psi 3600
